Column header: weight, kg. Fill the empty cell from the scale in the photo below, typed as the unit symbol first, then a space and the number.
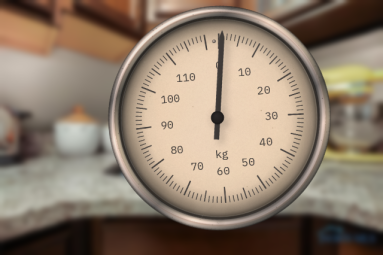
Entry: kg 1
